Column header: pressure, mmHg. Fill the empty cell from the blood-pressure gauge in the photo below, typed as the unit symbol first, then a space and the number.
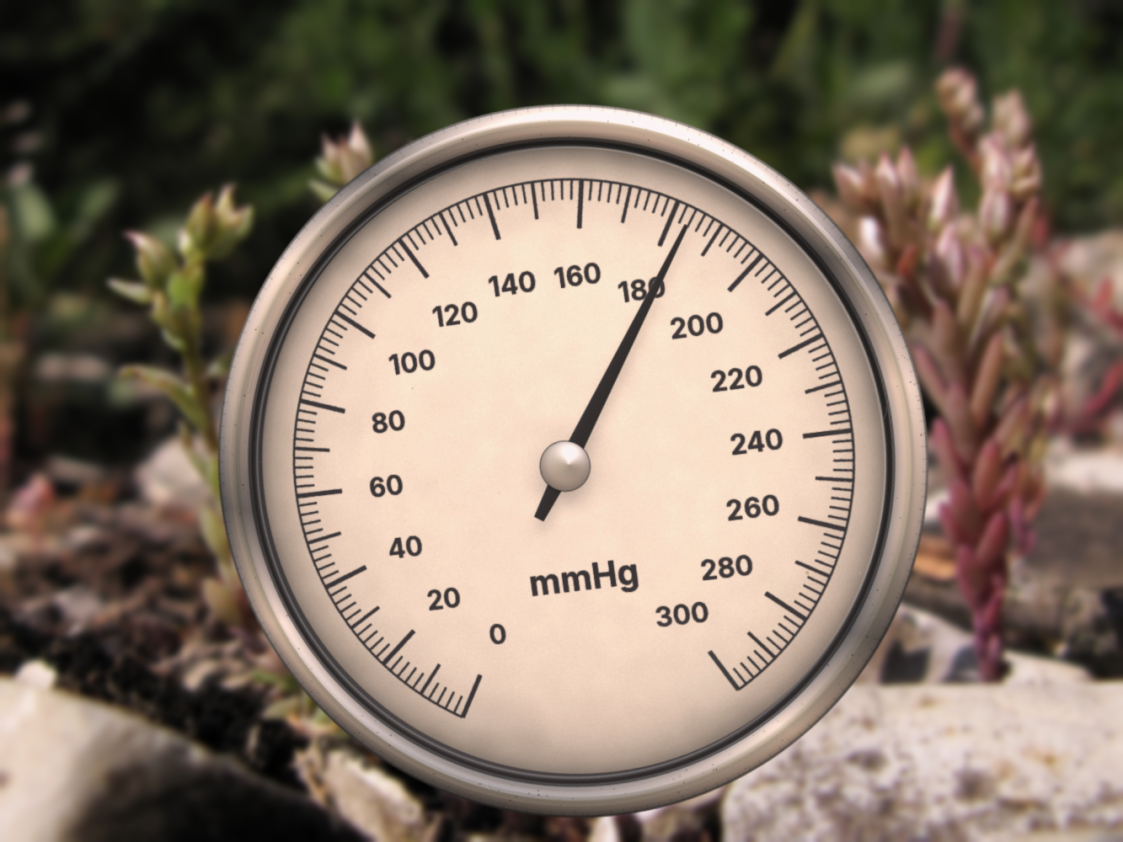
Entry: mmHg 184
